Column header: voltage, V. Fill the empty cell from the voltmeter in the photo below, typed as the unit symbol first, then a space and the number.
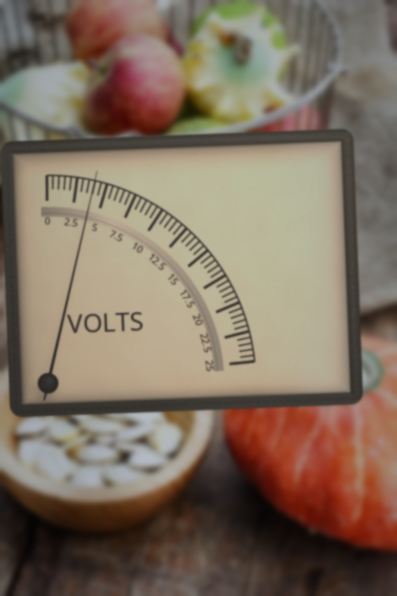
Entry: V 4
